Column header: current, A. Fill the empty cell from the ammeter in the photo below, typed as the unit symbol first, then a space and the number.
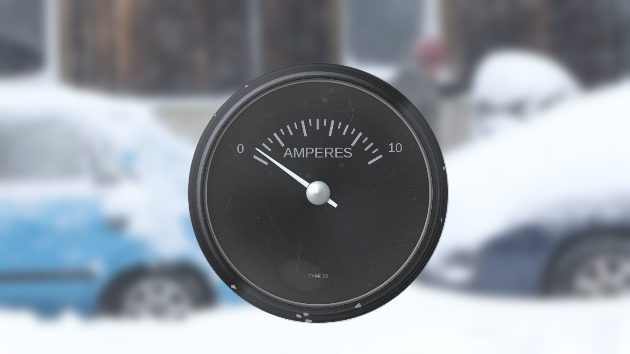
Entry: A 0.5
